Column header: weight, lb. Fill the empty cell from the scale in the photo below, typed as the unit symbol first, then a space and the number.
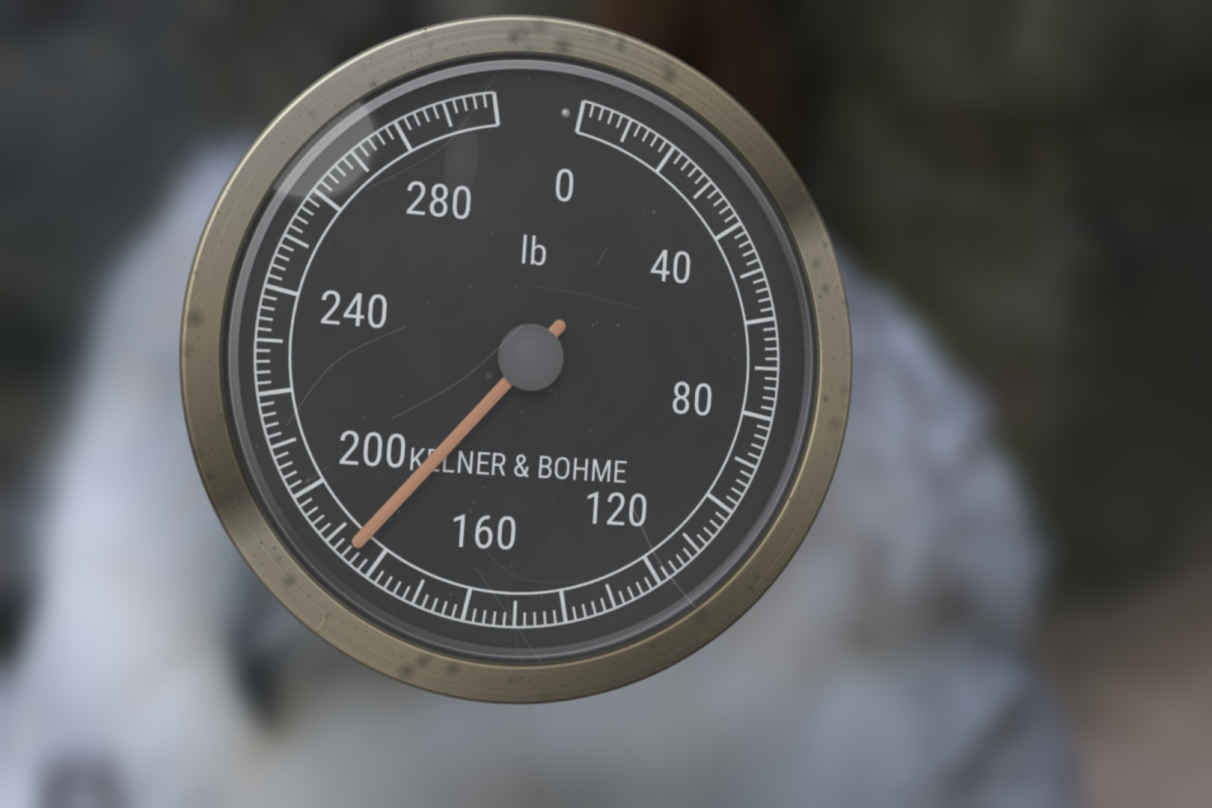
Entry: lb 186
